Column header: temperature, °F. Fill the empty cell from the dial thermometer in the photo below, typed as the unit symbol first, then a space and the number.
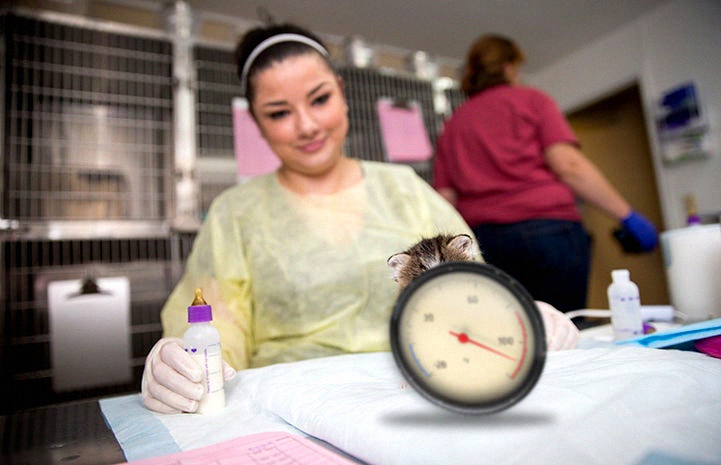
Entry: °F 110
